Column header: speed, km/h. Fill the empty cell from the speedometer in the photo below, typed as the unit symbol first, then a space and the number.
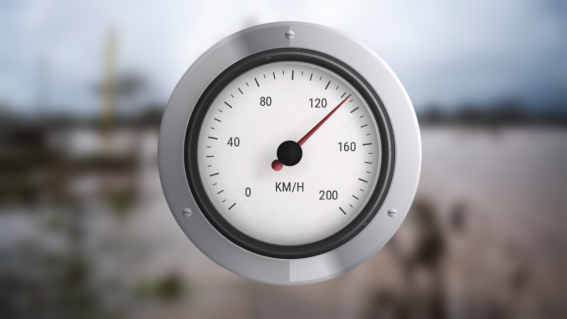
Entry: km/h 132.5
